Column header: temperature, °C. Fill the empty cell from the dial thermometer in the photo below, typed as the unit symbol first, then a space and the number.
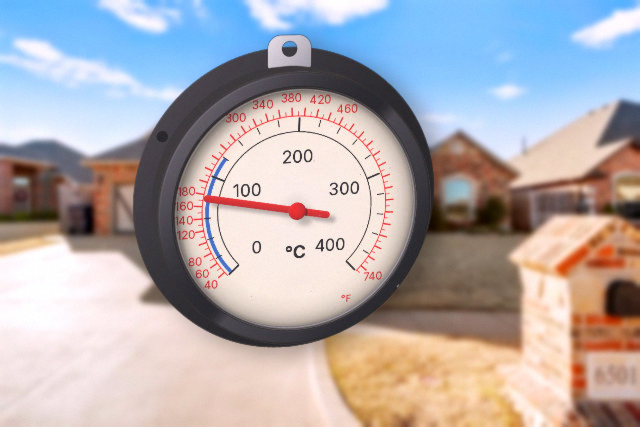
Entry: °C 80
